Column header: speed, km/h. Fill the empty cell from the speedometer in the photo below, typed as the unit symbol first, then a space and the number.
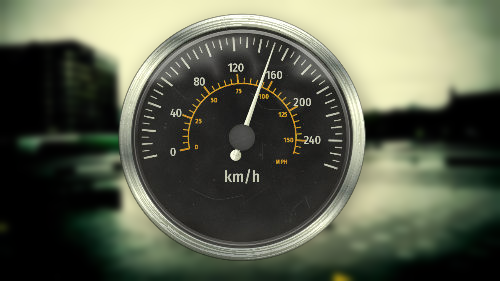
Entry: km/h 150
